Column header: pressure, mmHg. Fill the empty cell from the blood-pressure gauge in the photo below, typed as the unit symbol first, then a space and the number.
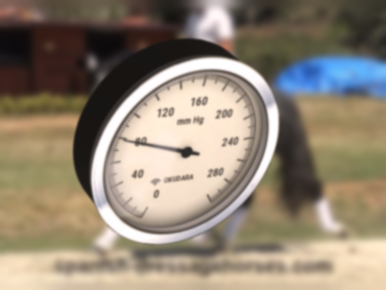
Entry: mmHg 80
